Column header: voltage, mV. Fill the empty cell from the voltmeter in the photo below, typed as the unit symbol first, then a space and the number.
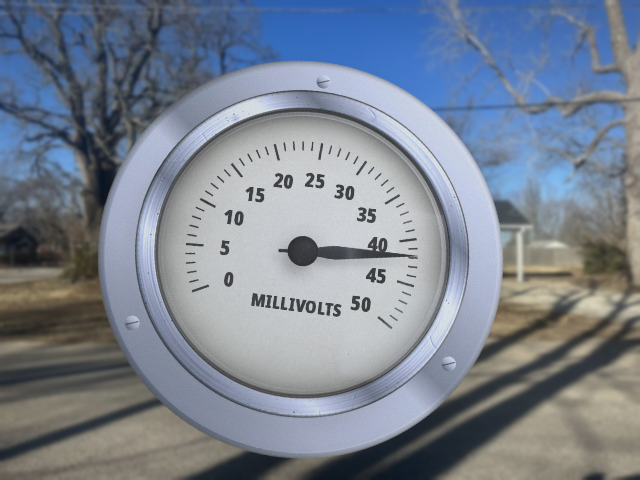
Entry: mV 42
